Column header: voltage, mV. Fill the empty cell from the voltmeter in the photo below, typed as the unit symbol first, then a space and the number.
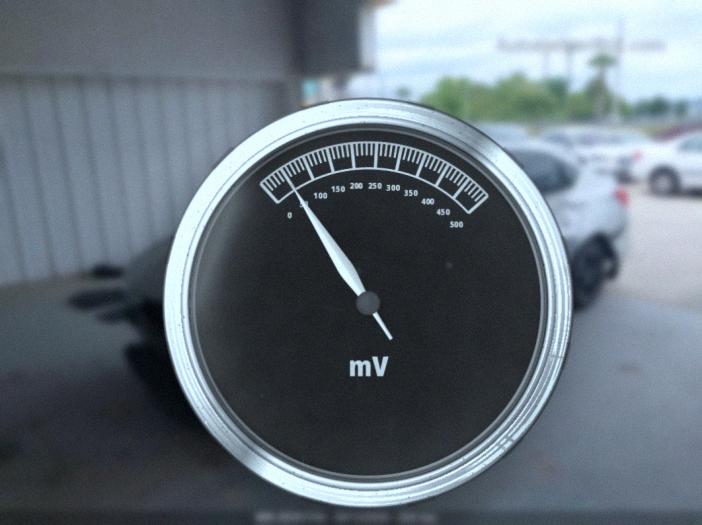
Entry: mV 50
